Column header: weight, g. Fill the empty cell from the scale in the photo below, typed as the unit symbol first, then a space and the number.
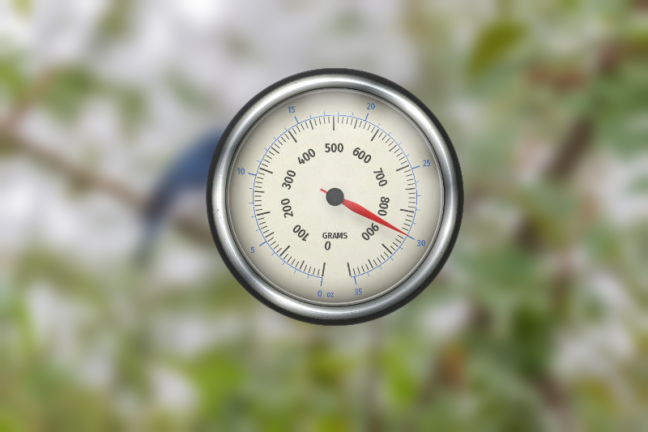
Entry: g 850
